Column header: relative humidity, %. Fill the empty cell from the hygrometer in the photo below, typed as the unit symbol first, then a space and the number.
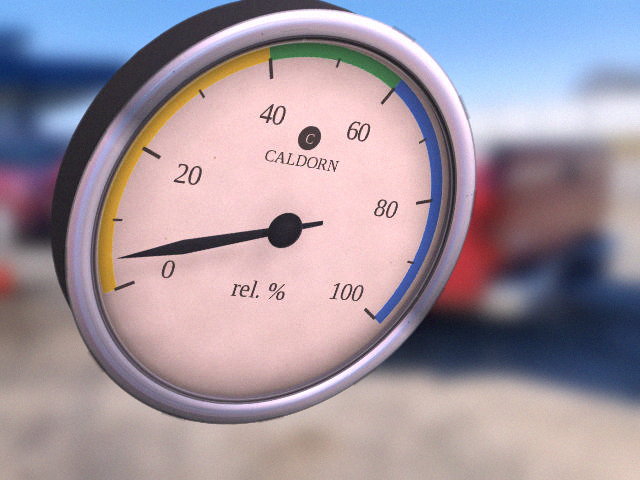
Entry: % 5
